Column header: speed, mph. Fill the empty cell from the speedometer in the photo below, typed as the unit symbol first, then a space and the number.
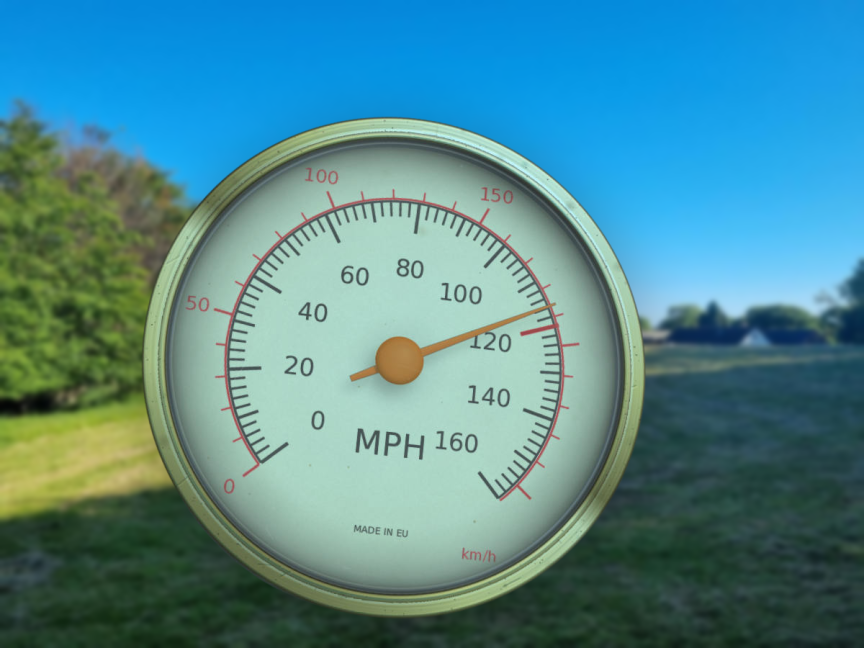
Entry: mph 116
